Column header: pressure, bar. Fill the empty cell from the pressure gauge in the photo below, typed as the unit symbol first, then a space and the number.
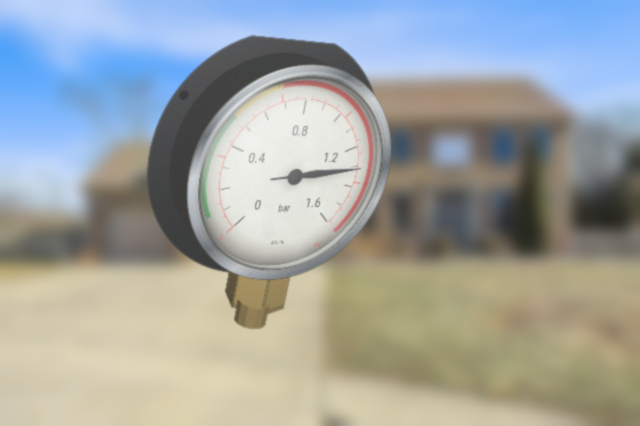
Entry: bar 1.3
